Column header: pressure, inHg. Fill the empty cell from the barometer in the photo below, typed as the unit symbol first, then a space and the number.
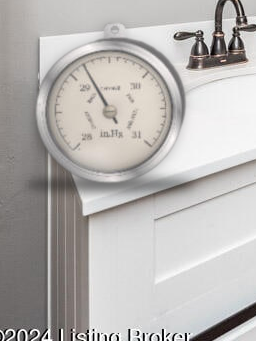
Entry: inHg 29.2
